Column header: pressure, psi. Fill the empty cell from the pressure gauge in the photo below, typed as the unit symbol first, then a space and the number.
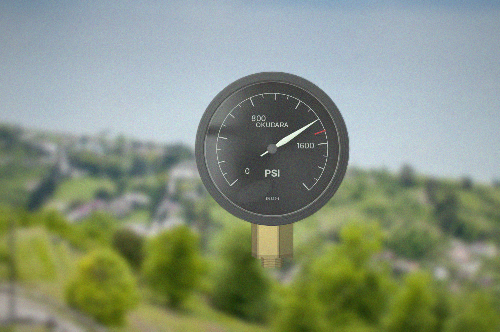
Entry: psi 1400
